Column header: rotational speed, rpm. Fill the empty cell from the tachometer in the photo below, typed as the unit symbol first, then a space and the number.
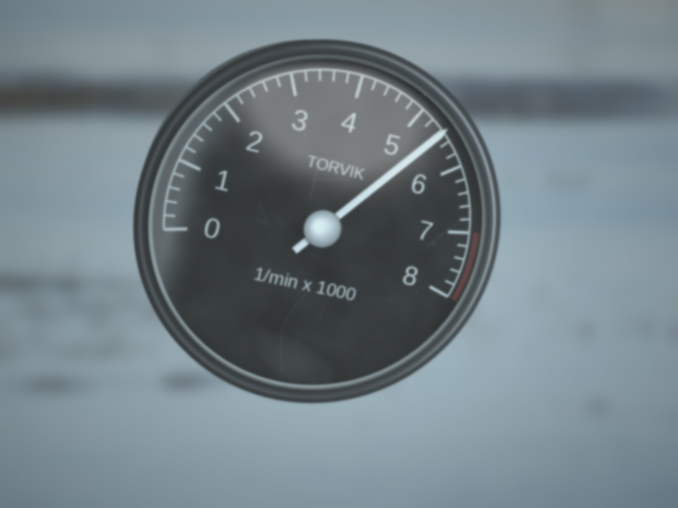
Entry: rpm 5400
